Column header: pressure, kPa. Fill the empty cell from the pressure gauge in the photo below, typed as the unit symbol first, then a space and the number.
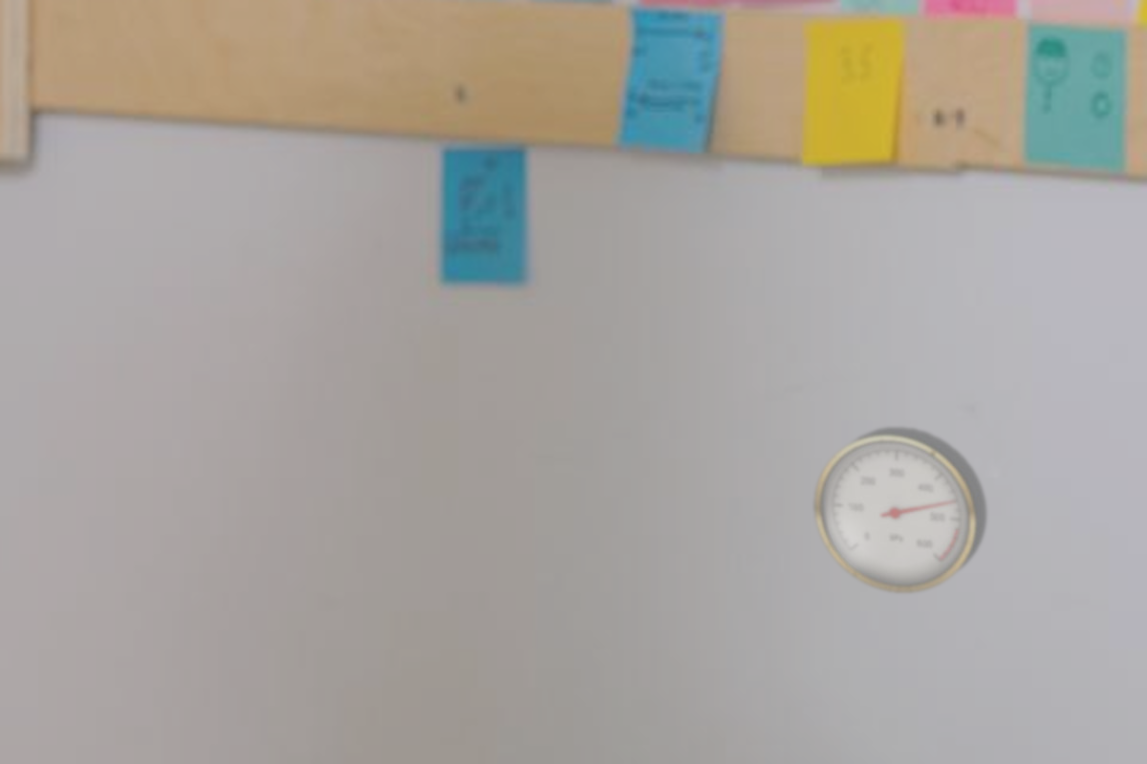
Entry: kPa 460
